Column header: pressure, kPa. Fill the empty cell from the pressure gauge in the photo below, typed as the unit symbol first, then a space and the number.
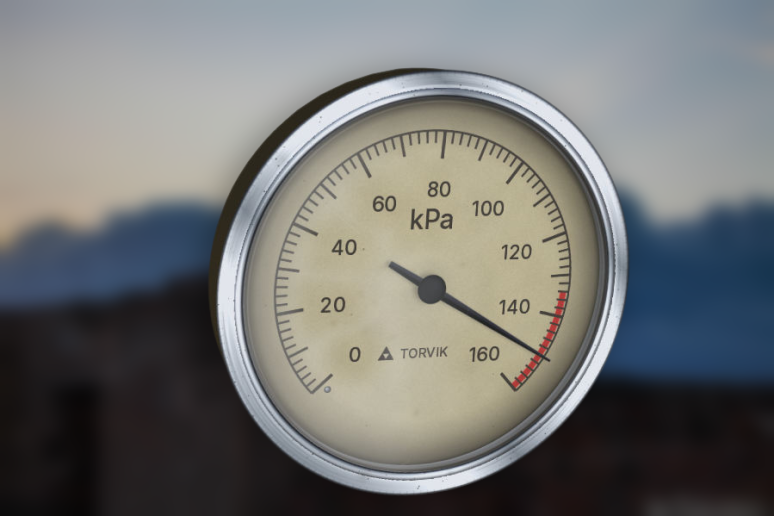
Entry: kPa 150
